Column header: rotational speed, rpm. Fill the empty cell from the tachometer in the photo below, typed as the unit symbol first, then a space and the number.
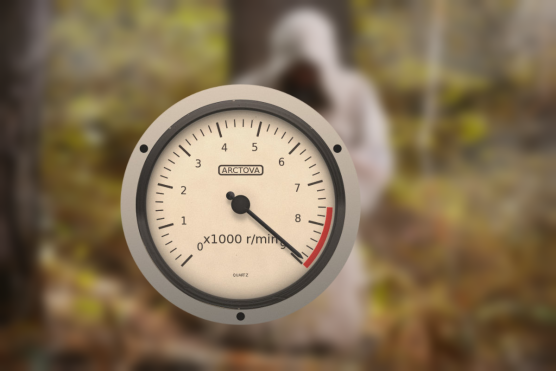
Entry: rpm 8900
